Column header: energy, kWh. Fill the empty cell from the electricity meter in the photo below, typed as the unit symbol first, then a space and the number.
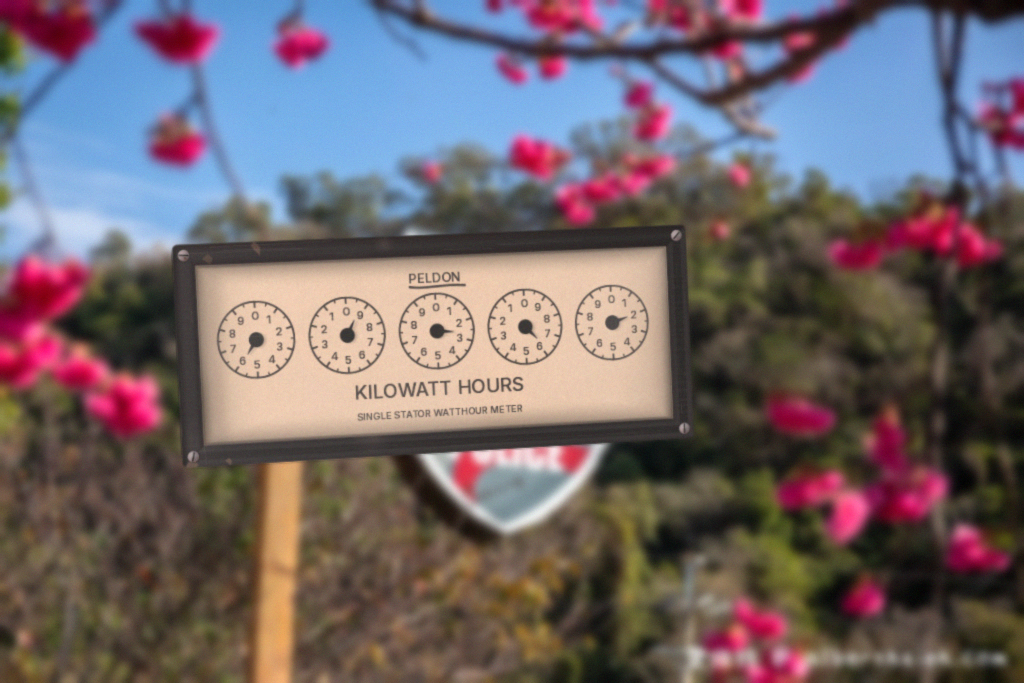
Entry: kWh 59262
